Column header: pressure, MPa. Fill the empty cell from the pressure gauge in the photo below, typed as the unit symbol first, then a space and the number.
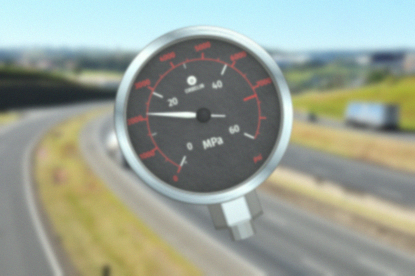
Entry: MPa 15
